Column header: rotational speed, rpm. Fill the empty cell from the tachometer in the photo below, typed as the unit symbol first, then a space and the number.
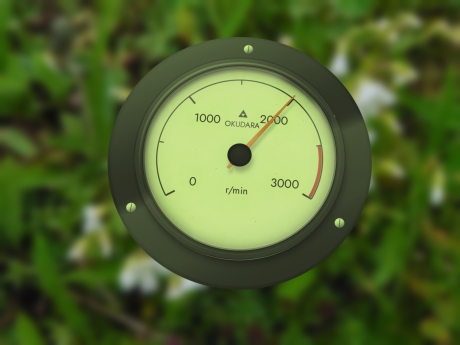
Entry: rpm 2000
